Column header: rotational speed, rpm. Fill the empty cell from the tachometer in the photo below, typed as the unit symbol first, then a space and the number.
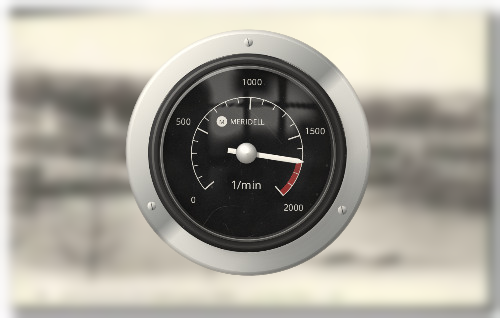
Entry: rpm 1700
